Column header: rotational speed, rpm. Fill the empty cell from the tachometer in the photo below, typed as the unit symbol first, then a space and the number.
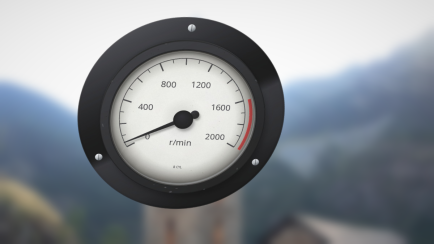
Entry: rpm 50
